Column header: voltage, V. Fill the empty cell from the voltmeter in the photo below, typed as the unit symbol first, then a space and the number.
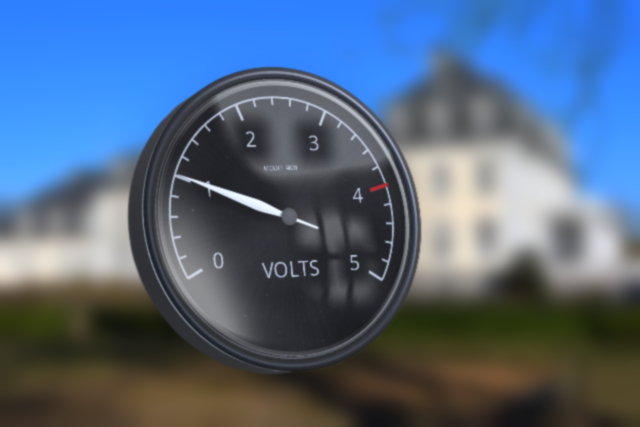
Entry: V 1
